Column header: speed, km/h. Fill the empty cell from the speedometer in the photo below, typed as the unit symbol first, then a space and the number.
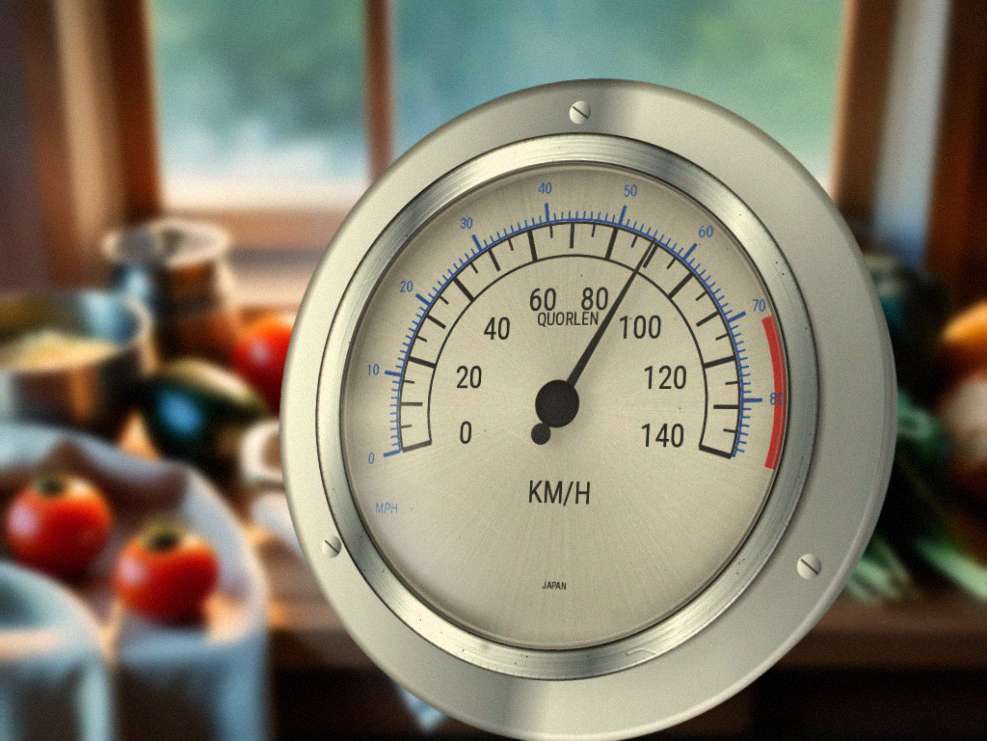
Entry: km/h 90
